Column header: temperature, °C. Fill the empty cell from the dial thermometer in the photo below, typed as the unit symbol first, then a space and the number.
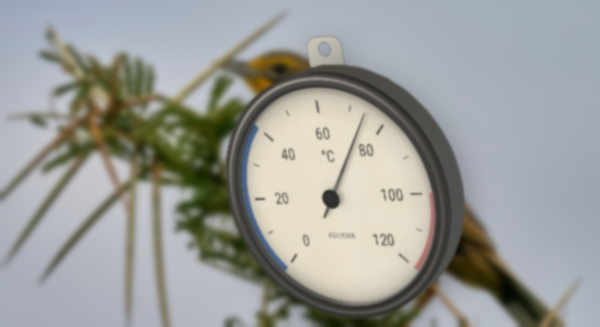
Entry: °C 75
